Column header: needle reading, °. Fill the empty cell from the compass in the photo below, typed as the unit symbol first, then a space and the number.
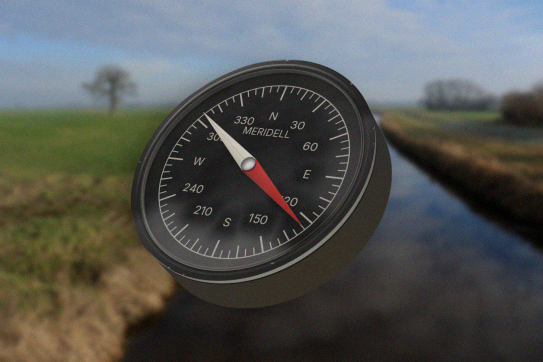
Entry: ° 125
